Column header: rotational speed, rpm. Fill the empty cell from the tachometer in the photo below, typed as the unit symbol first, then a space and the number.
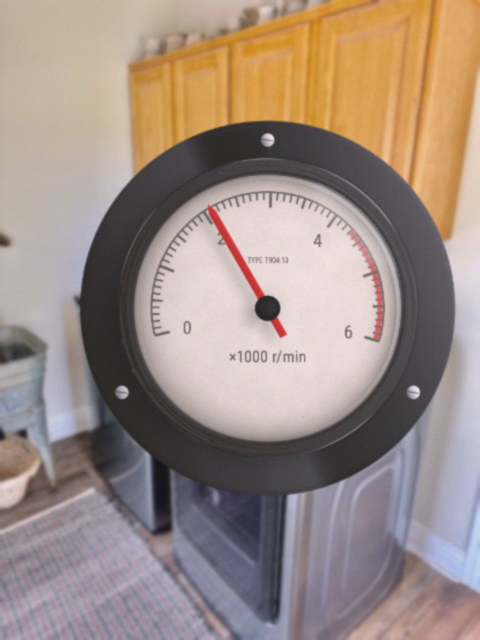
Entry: rpm 2100
